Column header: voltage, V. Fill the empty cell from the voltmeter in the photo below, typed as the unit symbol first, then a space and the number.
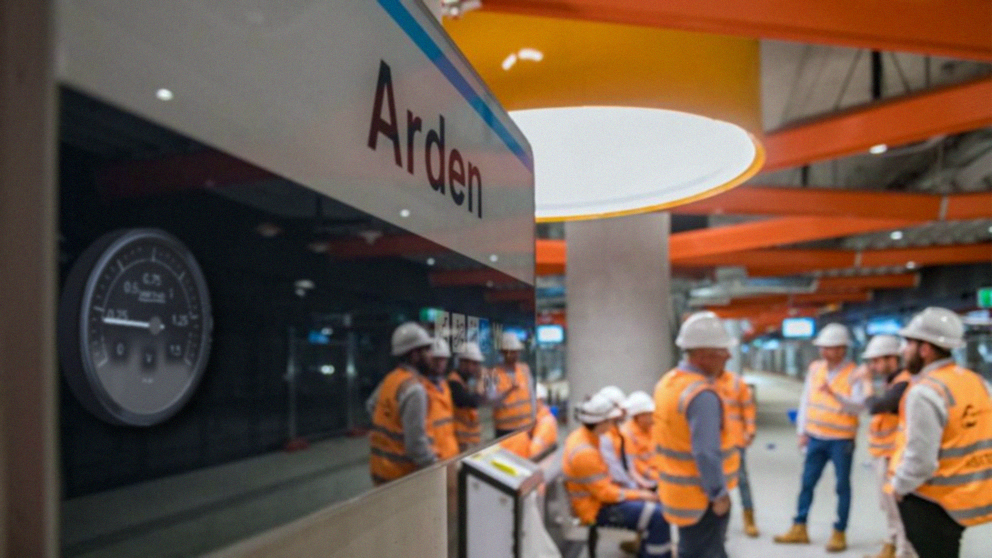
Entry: V 0.2
